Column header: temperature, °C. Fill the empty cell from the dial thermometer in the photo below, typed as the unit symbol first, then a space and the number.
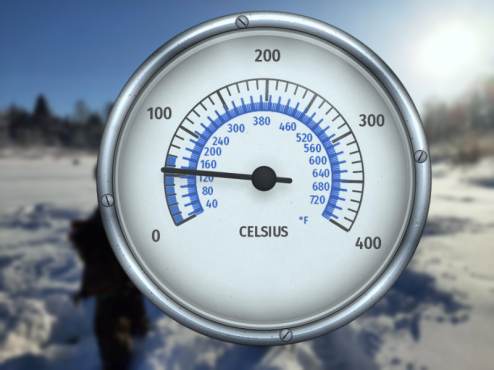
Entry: °C 55
